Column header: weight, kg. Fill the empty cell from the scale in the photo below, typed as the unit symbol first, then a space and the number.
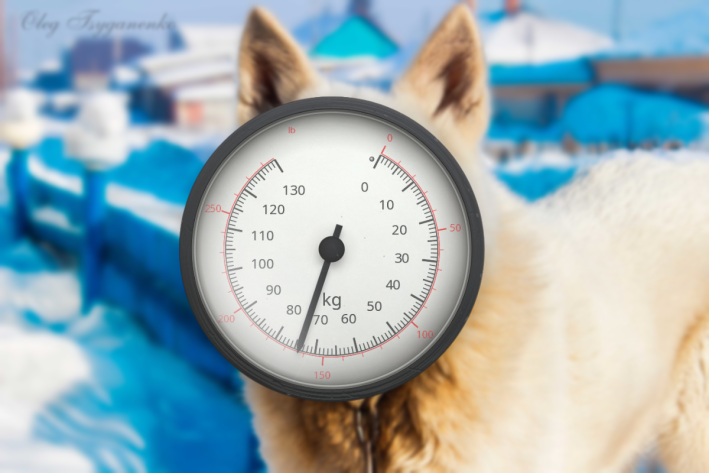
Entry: kg 74
